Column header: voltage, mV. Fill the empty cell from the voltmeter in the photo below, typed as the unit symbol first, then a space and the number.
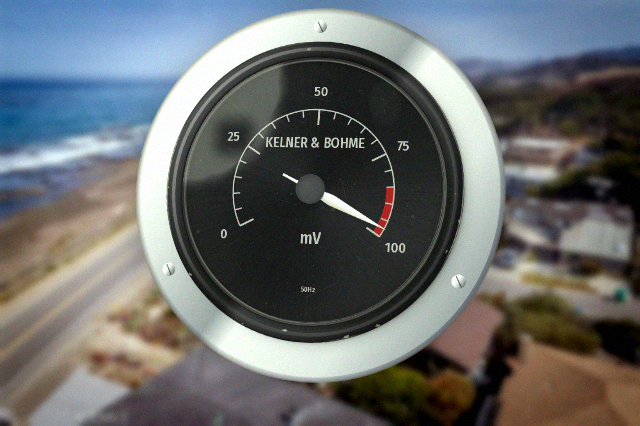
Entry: mV 97.5
